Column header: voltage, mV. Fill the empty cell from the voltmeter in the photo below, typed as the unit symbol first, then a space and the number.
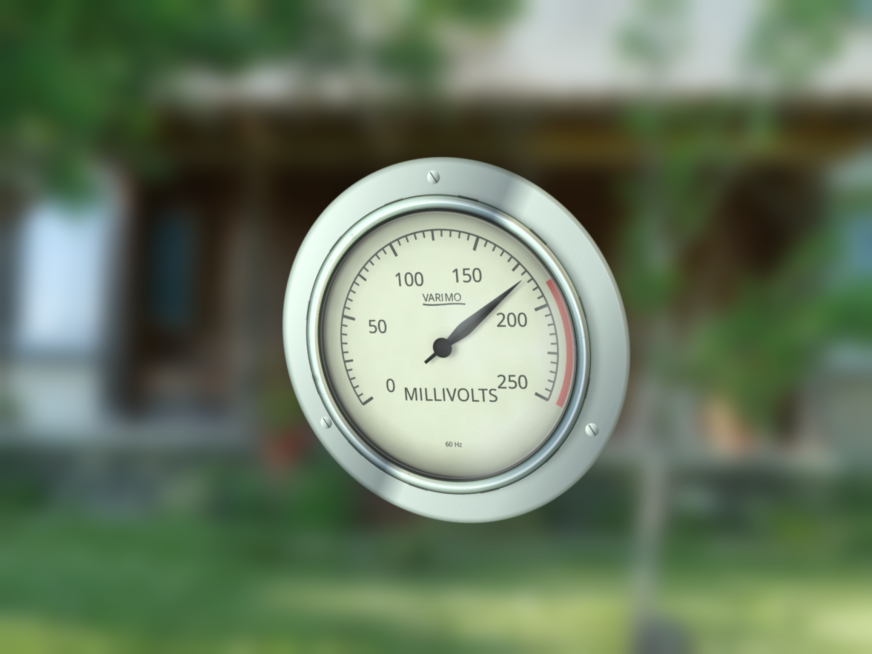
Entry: mV 182.5
